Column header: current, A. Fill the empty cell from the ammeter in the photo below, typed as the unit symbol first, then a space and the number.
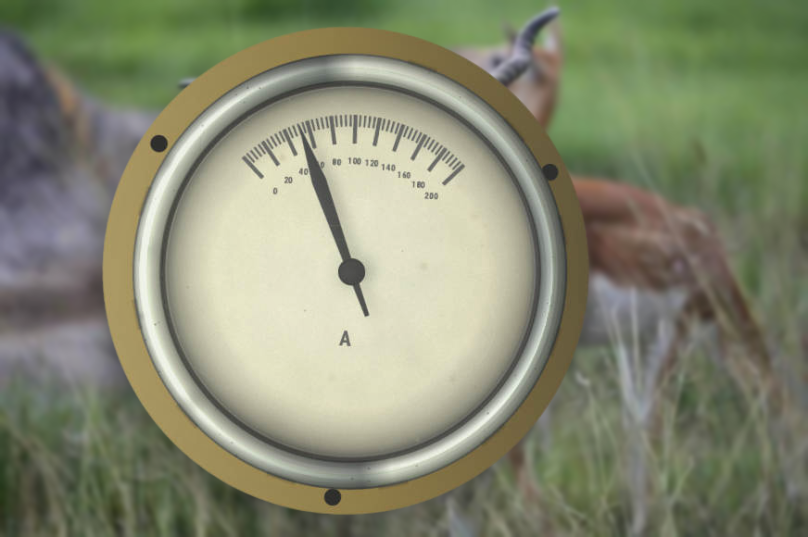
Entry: A 52
